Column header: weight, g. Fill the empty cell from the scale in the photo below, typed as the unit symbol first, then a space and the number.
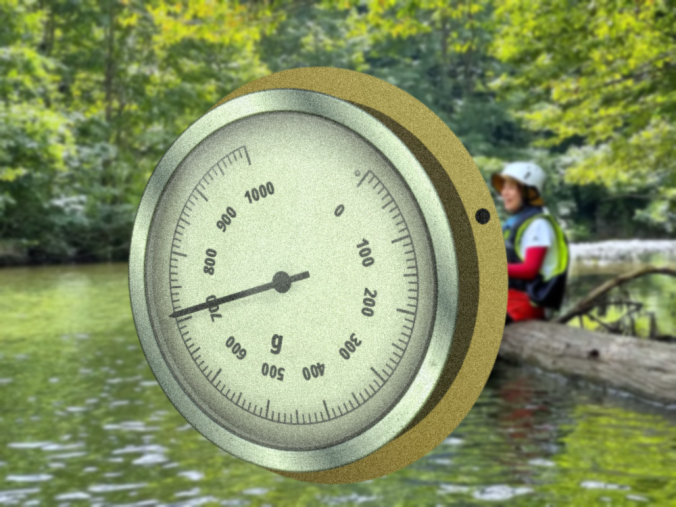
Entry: g 710
